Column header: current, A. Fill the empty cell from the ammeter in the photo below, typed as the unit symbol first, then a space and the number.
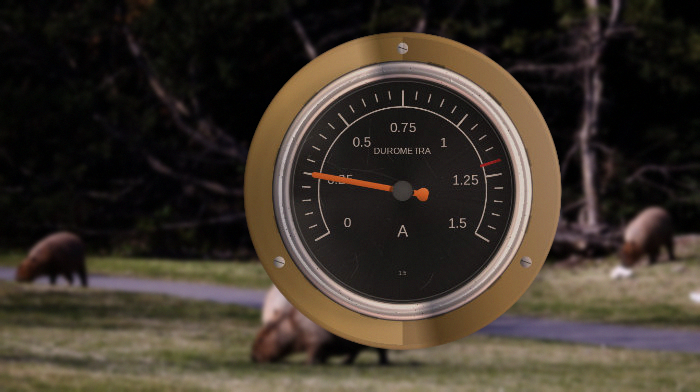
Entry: A 0.25
